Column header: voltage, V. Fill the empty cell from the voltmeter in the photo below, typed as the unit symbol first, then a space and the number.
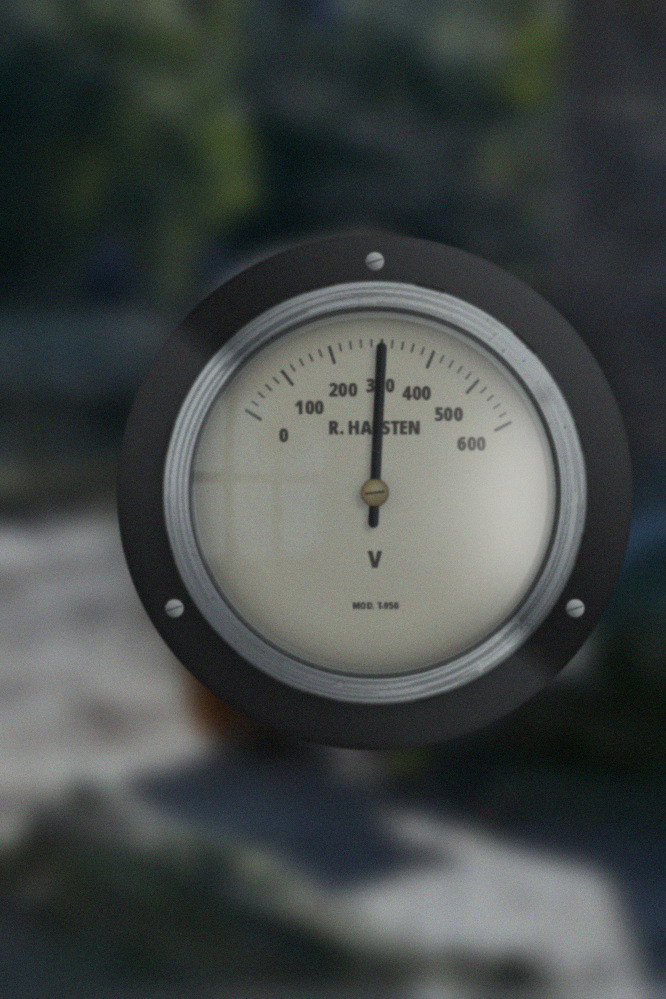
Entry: V 300
